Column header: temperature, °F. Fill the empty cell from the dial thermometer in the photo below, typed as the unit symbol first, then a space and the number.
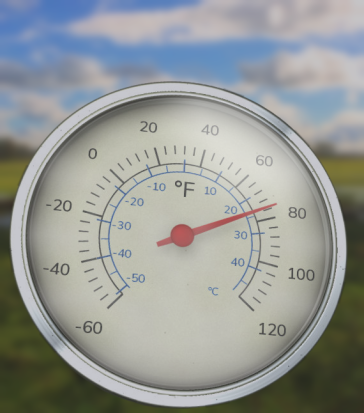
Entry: °F 76
